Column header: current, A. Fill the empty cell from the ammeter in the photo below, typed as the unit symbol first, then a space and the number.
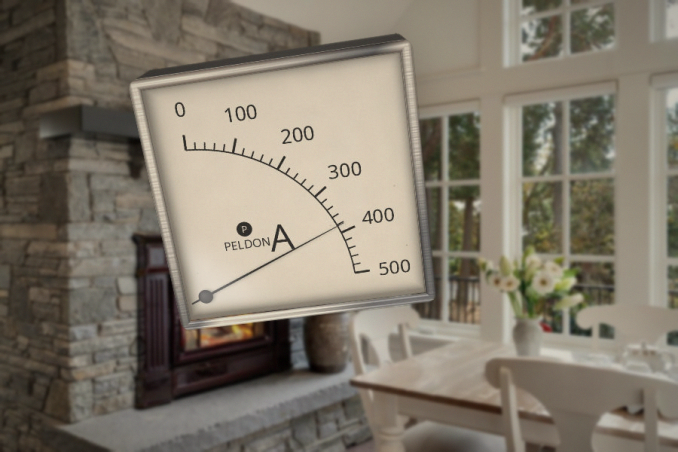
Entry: A 380
